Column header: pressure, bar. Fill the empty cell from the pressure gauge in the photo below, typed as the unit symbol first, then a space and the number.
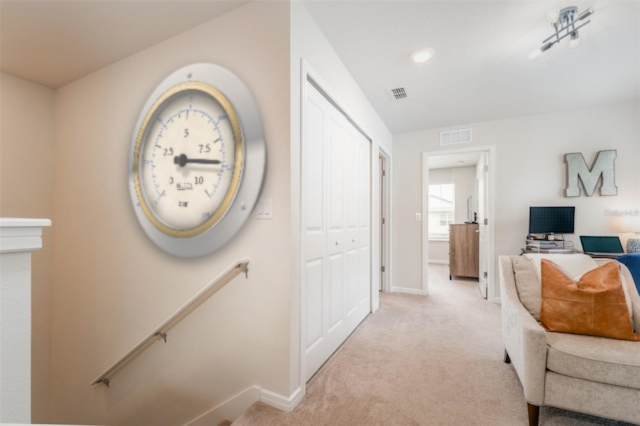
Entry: bar 8.5
